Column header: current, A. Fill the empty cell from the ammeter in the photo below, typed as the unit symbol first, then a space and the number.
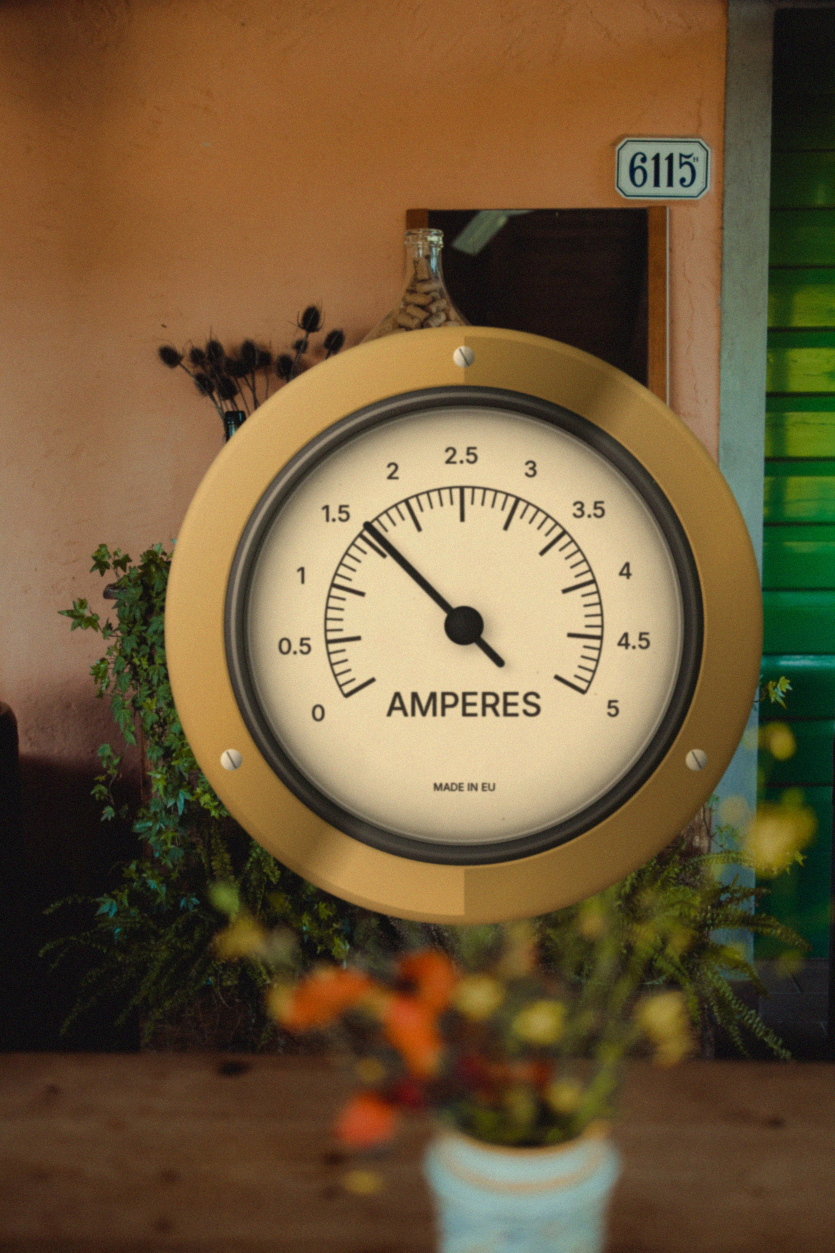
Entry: A 1.6
